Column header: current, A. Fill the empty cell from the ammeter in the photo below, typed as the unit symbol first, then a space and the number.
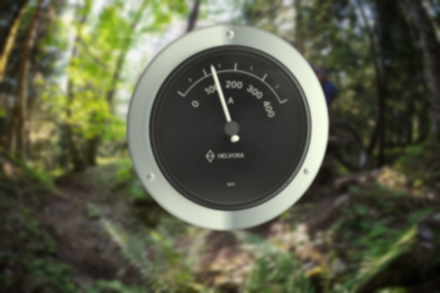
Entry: A 125
